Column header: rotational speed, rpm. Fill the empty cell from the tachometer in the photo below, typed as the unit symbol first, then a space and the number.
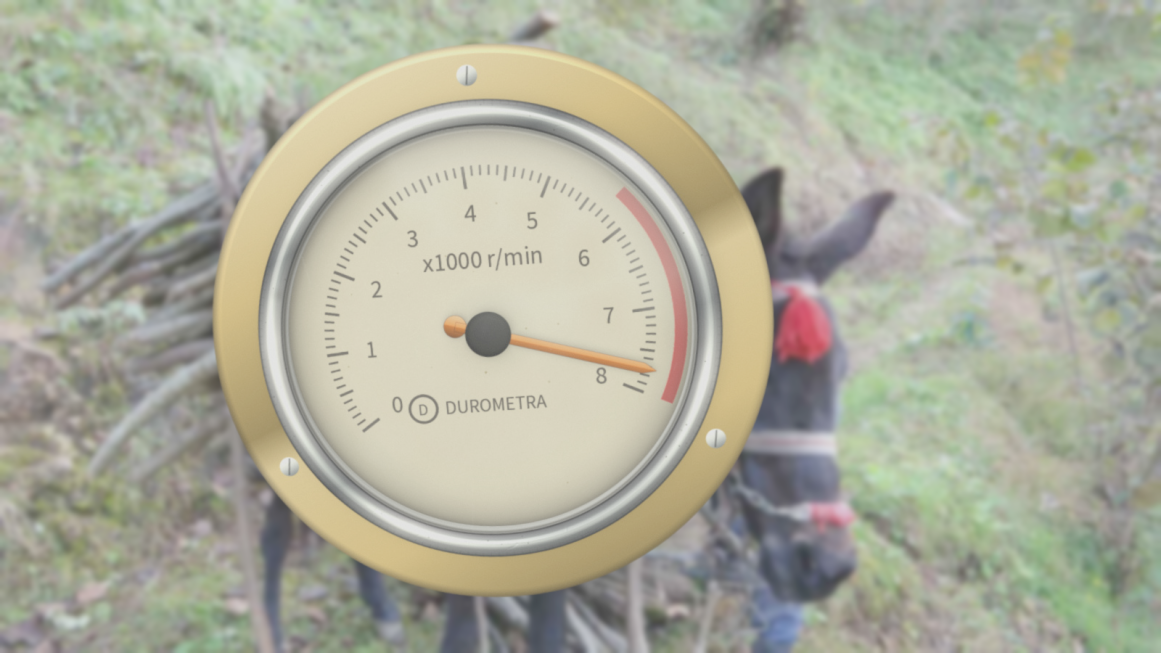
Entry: rpm 7700
